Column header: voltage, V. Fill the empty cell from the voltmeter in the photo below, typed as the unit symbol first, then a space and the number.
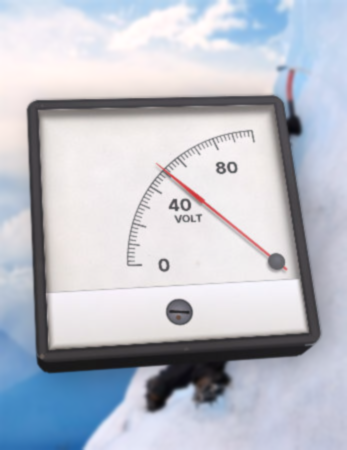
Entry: V 50
